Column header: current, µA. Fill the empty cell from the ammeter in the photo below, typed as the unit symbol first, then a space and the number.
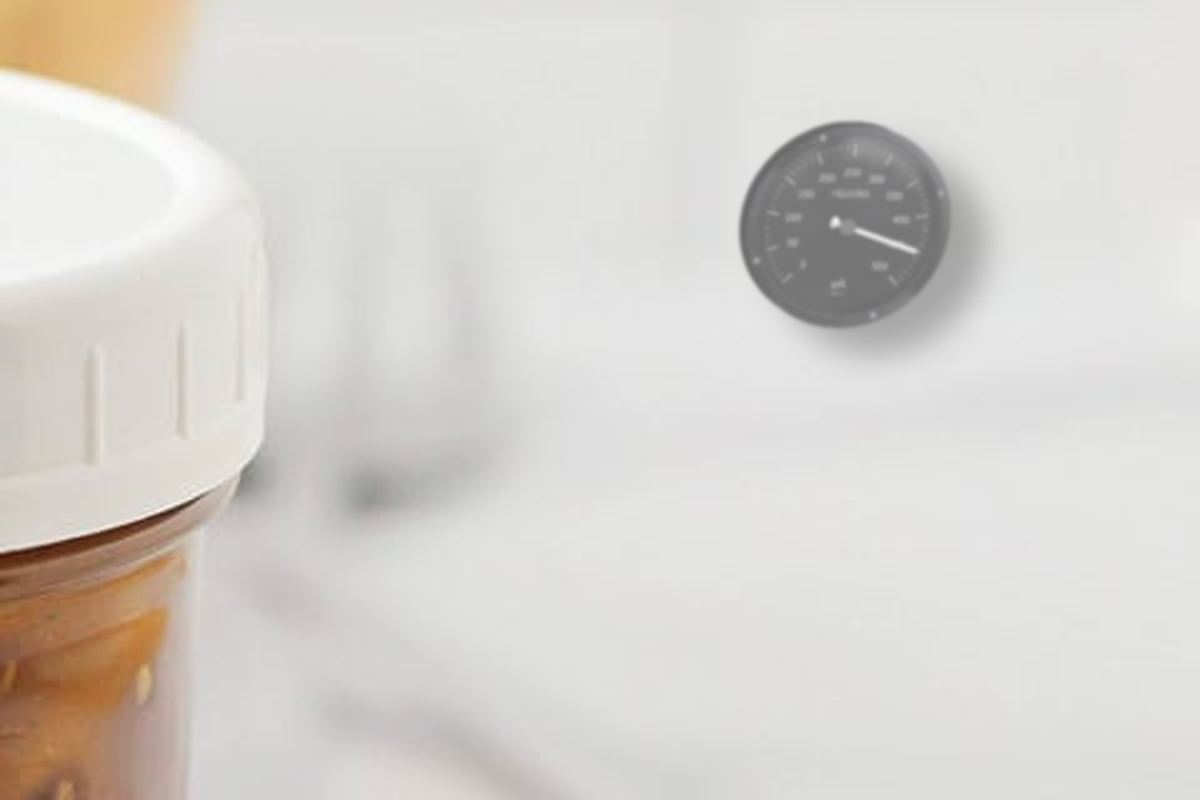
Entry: µA 450
